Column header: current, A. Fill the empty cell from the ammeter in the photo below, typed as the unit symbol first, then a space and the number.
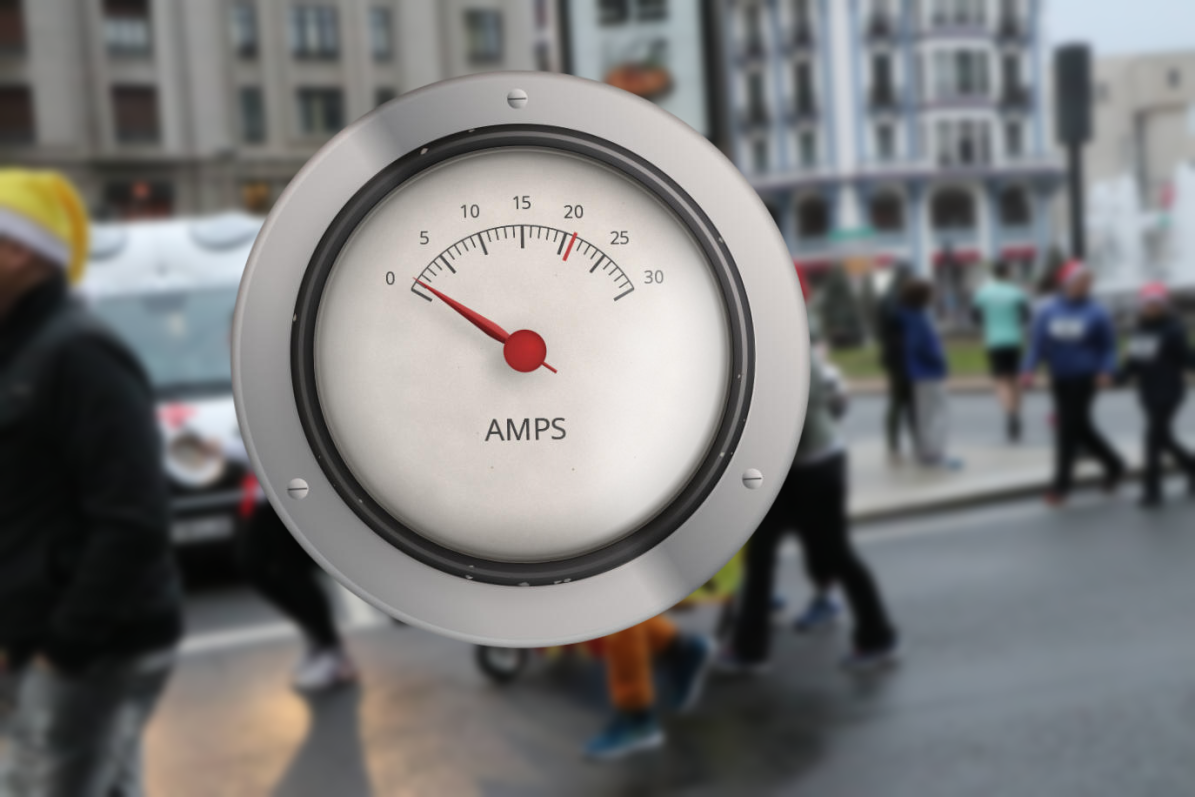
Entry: A 1
